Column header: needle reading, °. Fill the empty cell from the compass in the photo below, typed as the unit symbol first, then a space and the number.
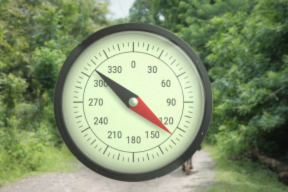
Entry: ° 130
